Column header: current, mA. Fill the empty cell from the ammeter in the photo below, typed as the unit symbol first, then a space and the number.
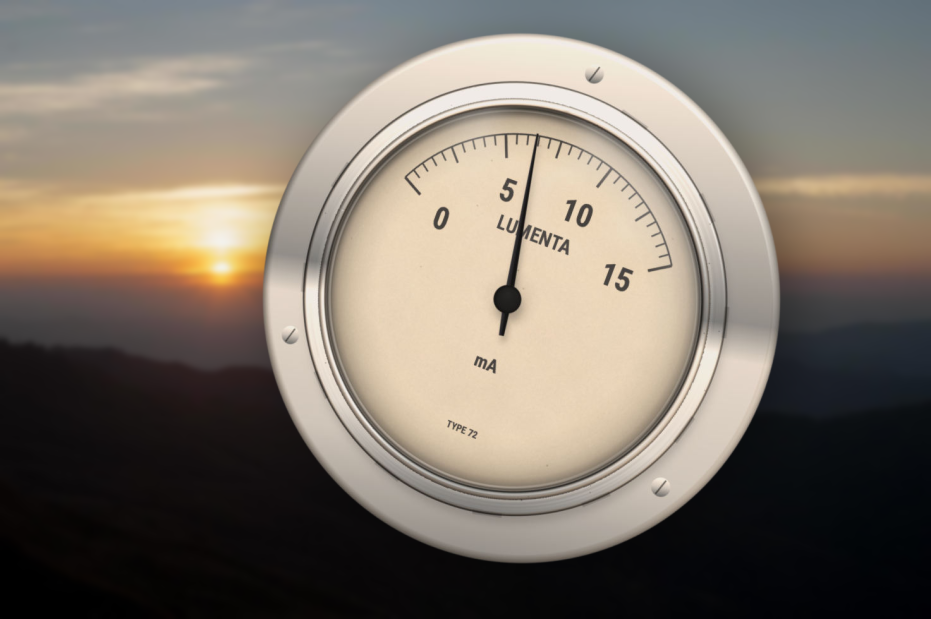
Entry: mA 6.5
